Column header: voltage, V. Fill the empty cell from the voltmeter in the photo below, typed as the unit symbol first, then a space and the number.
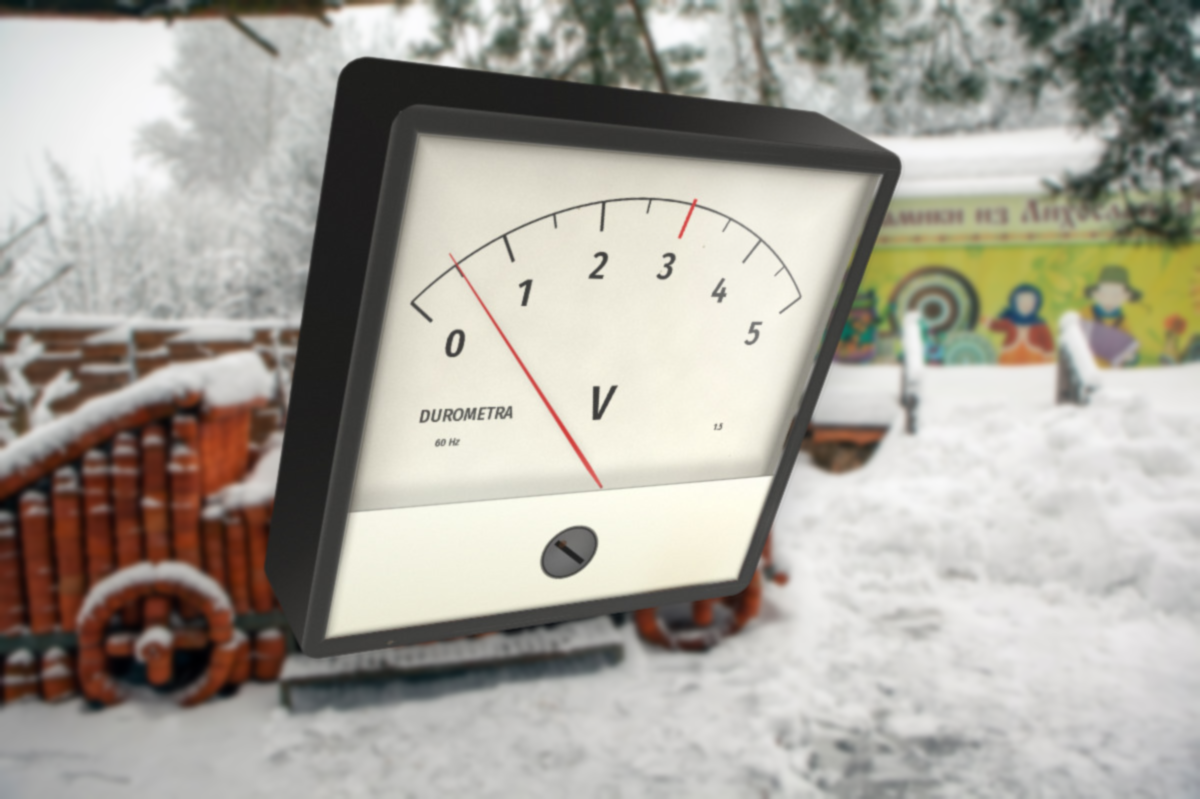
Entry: V 0.5
